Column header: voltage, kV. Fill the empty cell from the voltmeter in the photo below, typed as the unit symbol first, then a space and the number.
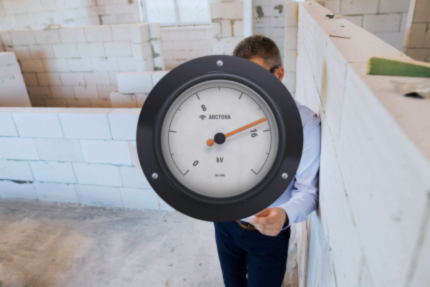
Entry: kV 15
